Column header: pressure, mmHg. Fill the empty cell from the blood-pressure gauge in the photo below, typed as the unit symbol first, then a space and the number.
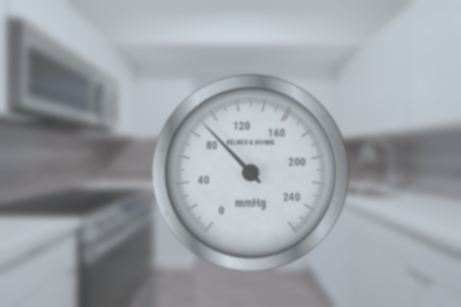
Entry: mmHg 90
